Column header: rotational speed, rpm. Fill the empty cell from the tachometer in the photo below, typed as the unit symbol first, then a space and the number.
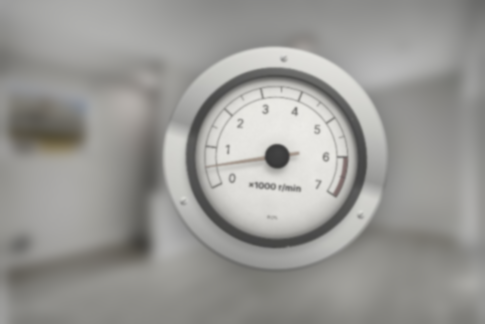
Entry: rpm 500
